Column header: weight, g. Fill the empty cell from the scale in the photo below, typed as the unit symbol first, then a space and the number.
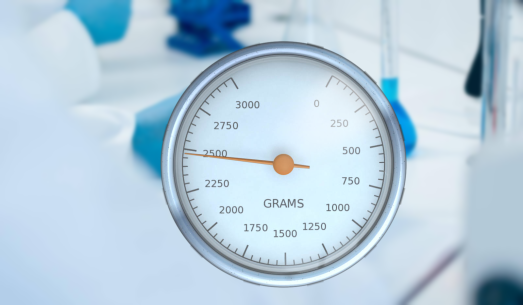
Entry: g 2475
